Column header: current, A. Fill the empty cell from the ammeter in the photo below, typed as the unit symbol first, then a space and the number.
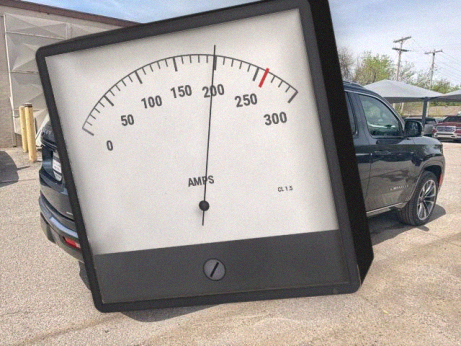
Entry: A 200
